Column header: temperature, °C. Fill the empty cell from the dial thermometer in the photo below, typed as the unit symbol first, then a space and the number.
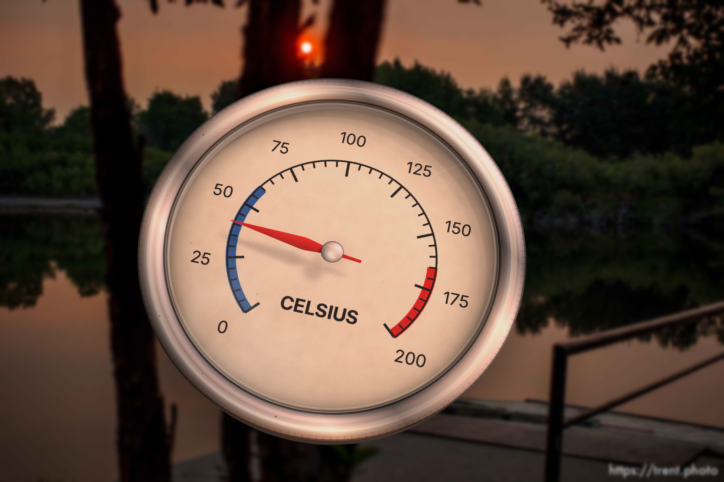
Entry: °C 40
